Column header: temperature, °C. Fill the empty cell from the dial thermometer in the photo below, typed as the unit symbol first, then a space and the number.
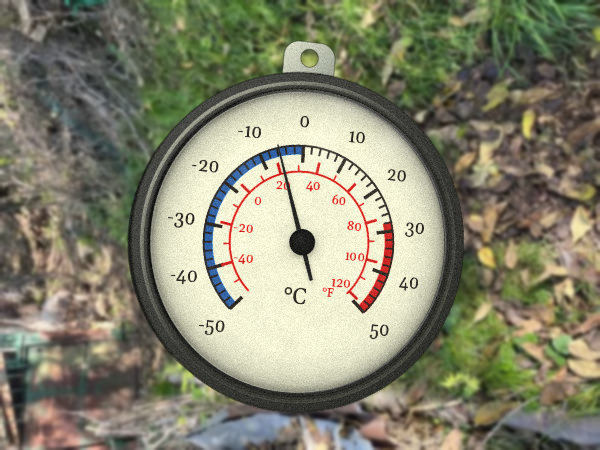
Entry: °C -6
